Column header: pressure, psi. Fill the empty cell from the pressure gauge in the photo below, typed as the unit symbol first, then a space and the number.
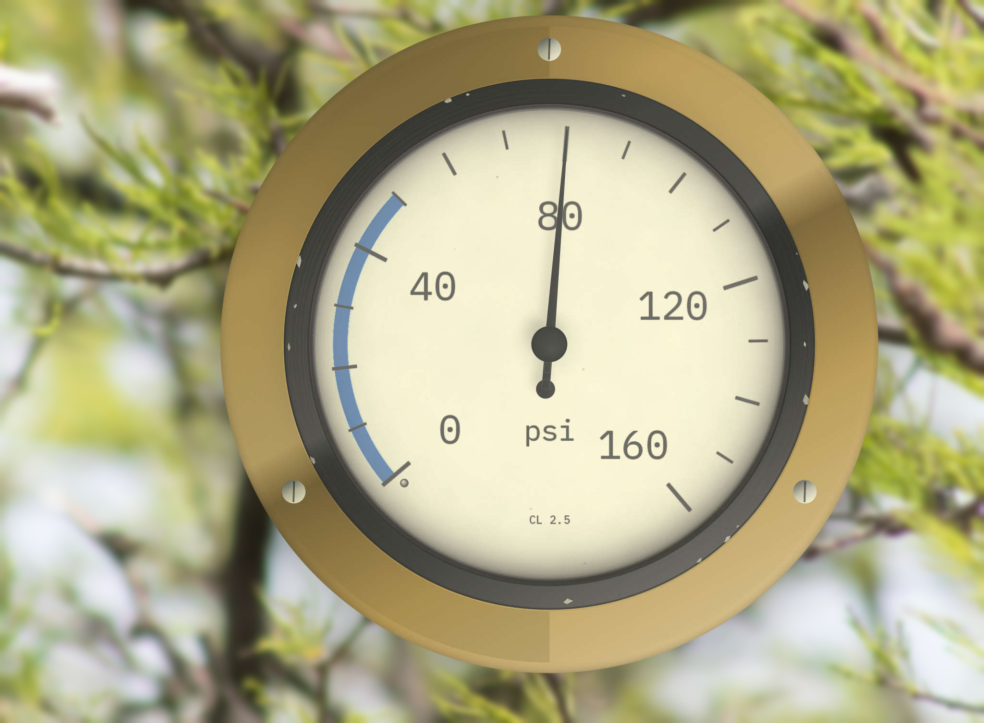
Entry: psi 80
